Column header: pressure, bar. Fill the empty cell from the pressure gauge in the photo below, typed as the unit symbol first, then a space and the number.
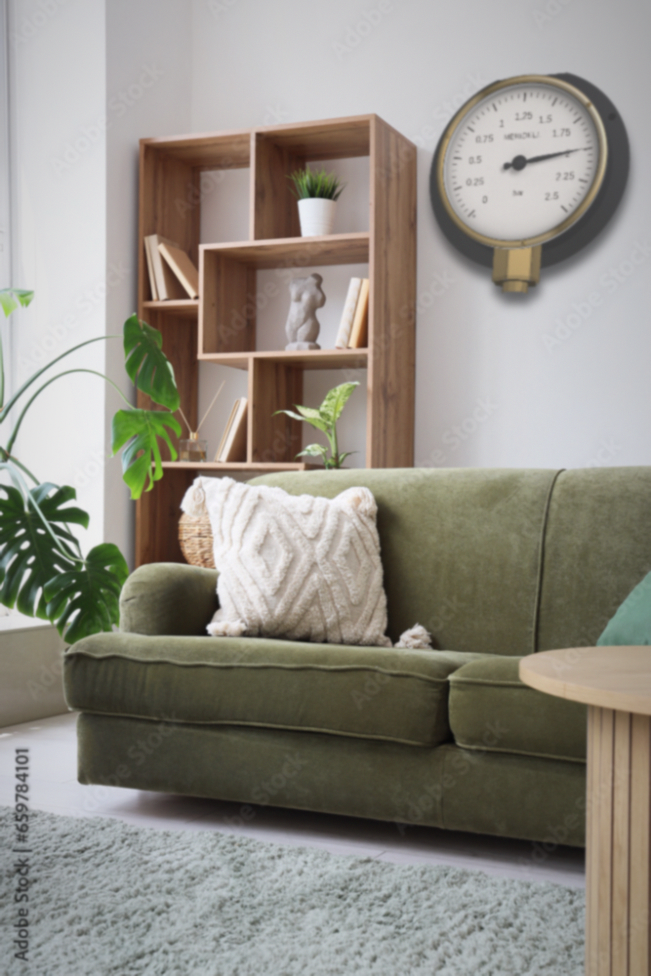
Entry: bar 2
